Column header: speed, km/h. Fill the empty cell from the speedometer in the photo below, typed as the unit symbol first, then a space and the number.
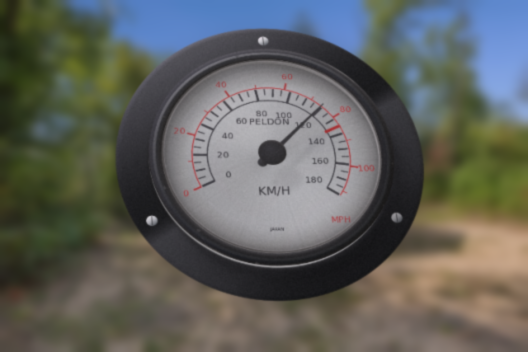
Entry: km/h 120
